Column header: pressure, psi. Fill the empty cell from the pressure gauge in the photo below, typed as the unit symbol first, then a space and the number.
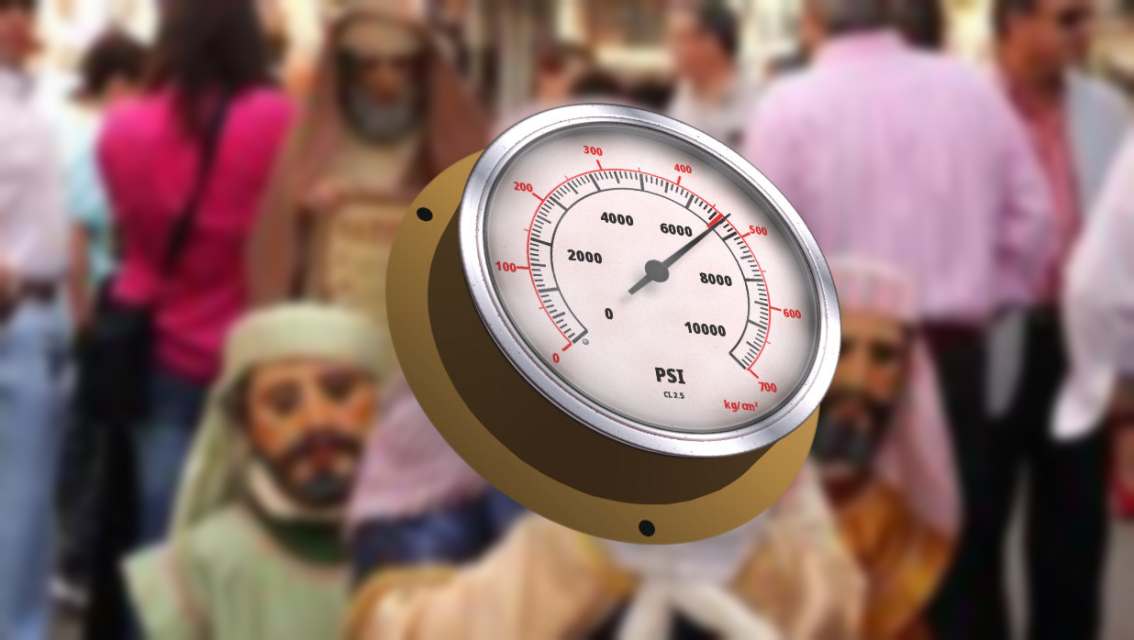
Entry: psi 6700
